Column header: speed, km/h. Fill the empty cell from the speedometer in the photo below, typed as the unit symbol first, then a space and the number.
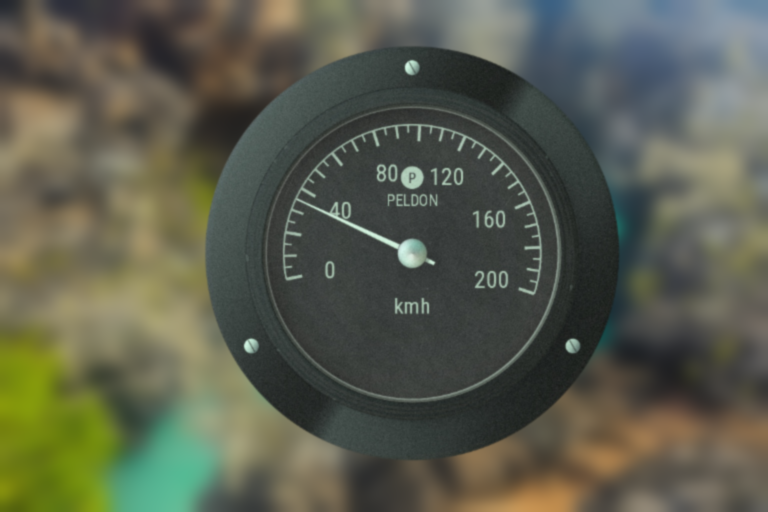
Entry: km/h 35
